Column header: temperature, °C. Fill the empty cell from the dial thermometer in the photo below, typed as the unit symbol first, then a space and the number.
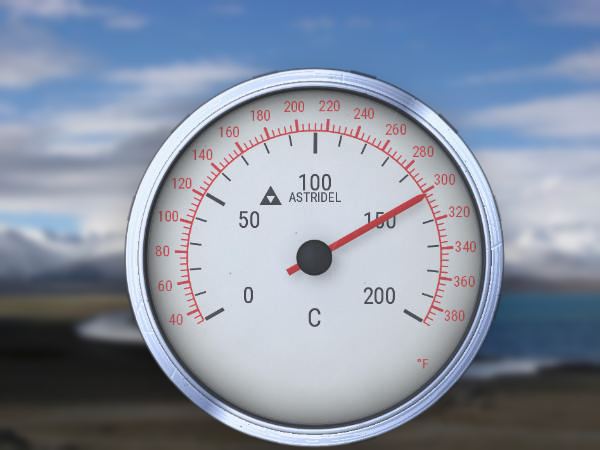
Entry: °C 150
